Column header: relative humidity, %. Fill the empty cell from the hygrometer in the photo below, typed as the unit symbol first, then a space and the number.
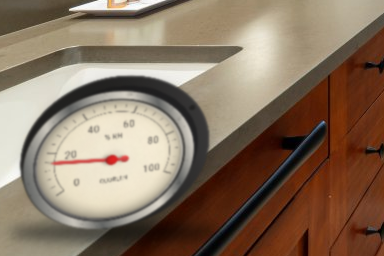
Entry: % 16
